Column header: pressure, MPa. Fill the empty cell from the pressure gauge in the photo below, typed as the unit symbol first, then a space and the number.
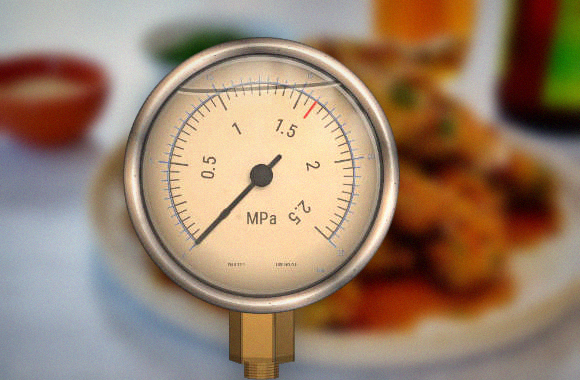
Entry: MPa 0
